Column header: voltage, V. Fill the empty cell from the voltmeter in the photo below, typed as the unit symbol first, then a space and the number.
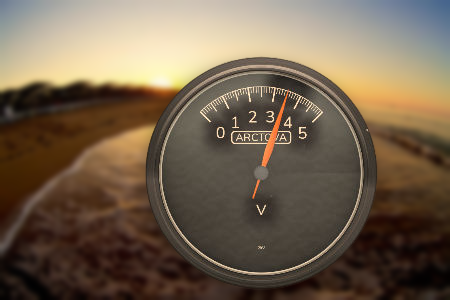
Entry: V 3.5
